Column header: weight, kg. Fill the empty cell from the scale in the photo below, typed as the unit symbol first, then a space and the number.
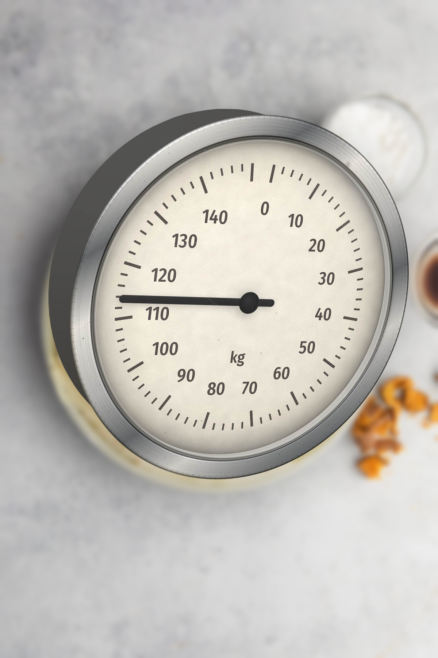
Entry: kg 114
